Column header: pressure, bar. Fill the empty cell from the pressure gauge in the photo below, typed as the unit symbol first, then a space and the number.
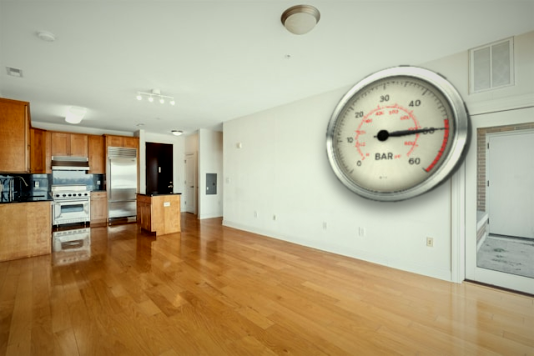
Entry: bar 50
